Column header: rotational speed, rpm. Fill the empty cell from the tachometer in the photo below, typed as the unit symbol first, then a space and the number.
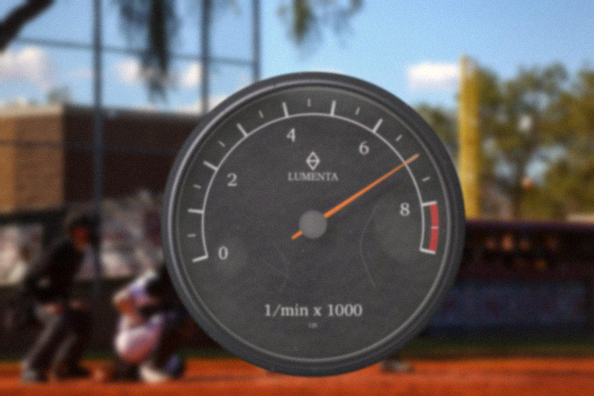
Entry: rpm 7000
